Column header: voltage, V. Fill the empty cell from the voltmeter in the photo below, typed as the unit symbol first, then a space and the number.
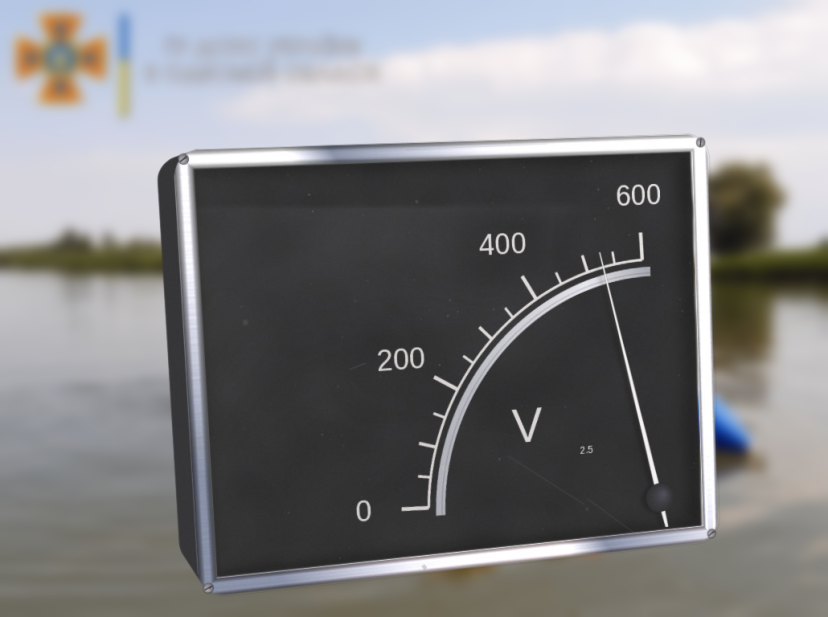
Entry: V 525
